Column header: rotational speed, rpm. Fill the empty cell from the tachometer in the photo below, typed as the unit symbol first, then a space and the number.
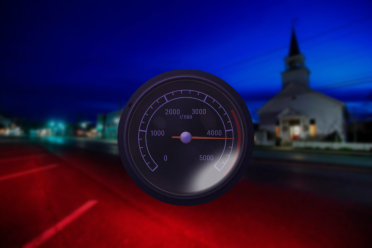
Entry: rpm 4200
